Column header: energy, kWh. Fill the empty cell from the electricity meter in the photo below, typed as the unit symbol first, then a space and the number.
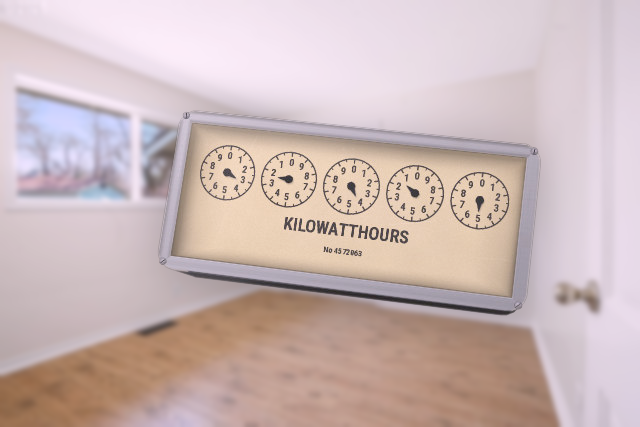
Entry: kWh 32415
